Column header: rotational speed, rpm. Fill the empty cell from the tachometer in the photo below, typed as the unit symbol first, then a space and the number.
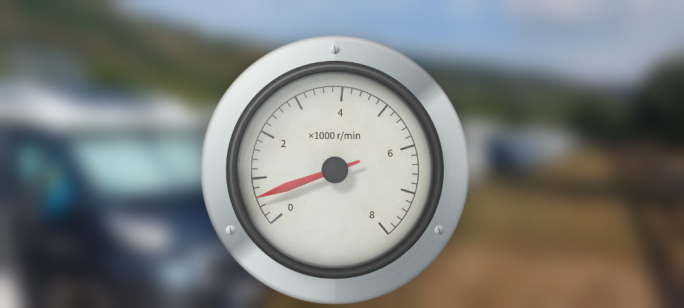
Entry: rpm 600
